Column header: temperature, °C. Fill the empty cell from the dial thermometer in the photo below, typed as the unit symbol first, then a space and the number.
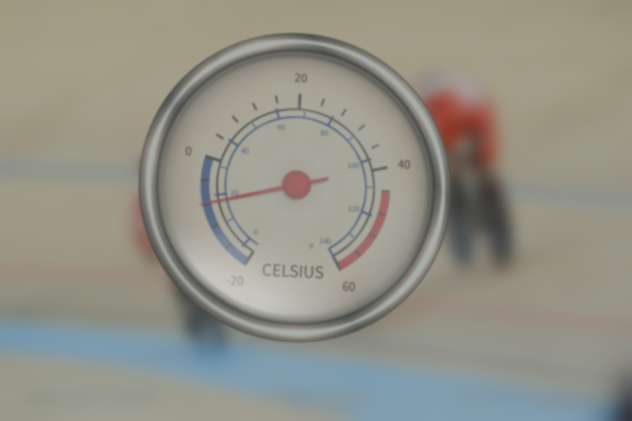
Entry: °C -8
